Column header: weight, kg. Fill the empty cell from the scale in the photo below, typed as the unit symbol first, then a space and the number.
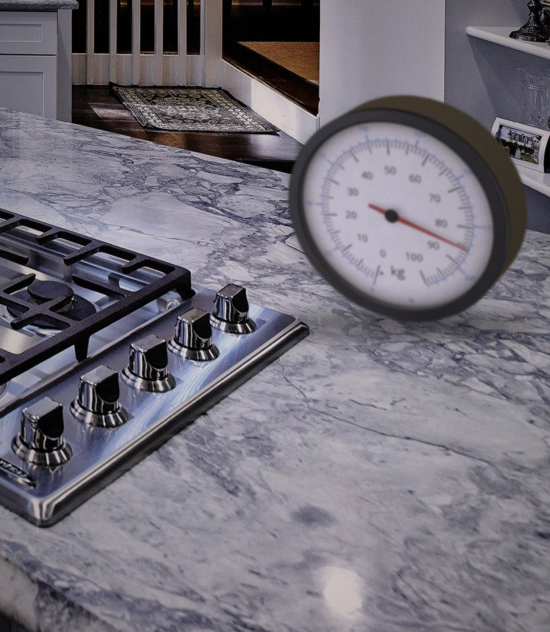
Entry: kg 85
